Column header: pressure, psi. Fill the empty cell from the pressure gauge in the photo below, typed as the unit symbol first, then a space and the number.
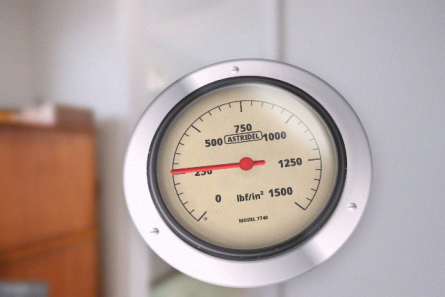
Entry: psi 250
